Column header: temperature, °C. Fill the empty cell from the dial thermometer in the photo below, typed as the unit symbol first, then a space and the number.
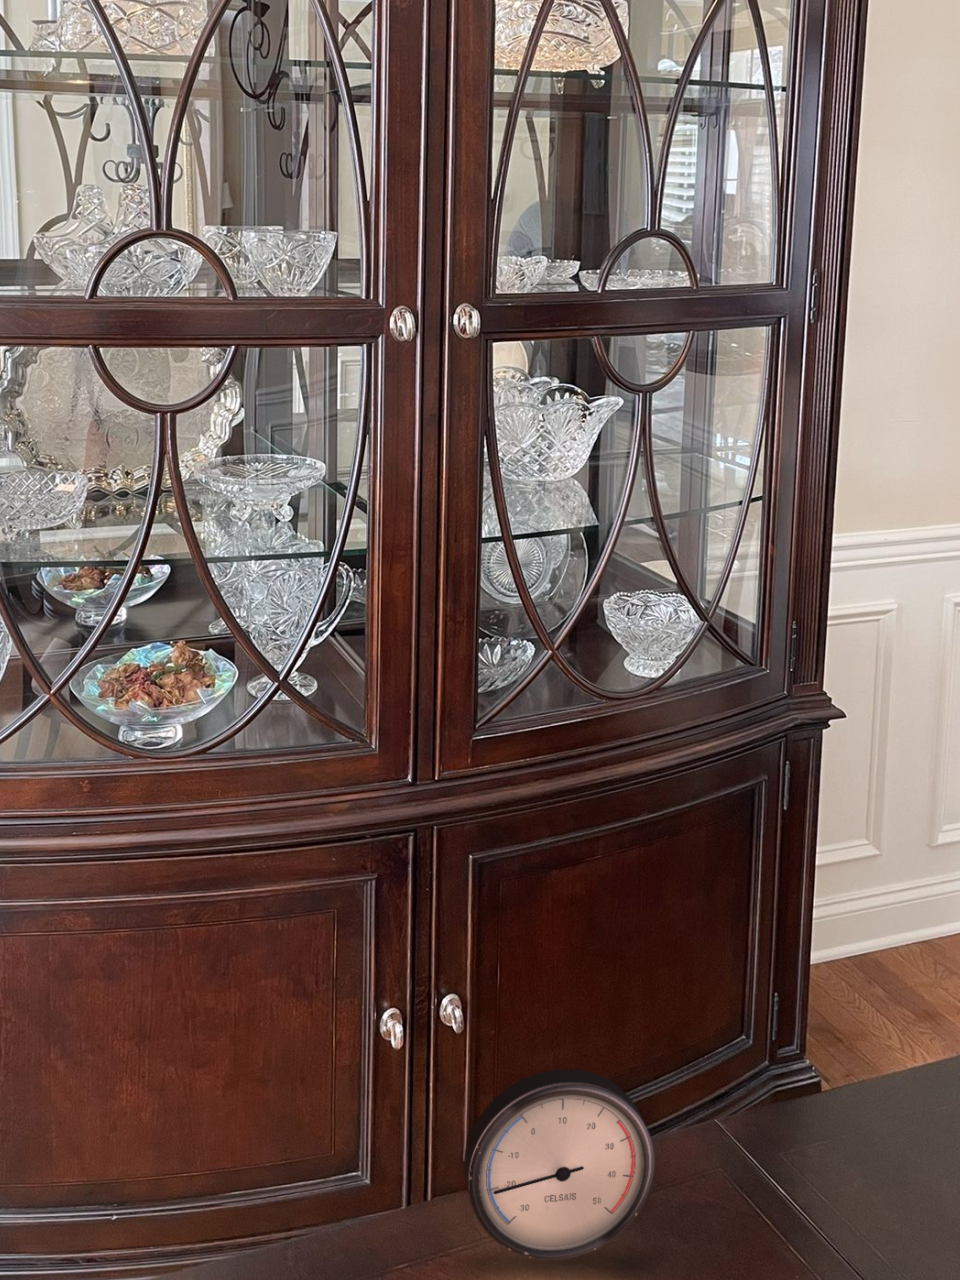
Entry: °C -20
